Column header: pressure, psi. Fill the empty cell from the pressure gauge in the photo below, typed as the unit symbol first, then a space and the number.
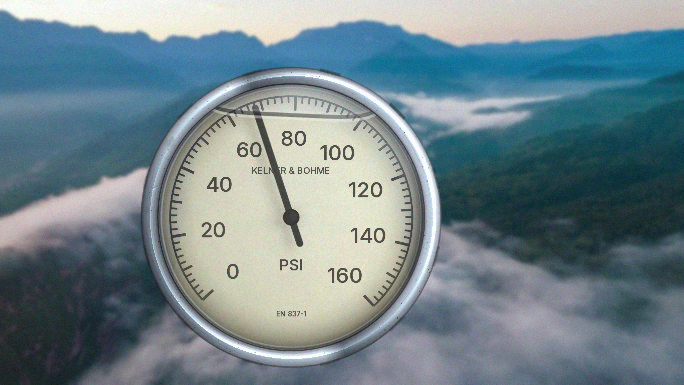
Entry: psi 68
